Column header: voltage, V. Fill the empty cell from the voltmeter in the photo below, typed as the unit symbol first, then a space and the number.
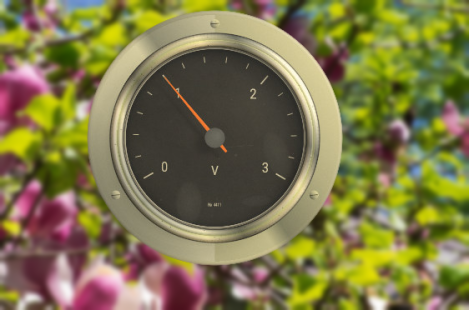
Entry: V 1
